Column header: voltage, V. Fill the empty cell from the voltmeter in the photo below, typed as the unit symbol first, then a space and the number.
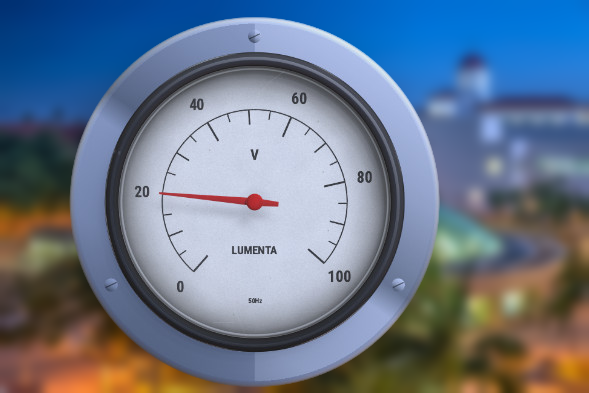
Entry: V 20
